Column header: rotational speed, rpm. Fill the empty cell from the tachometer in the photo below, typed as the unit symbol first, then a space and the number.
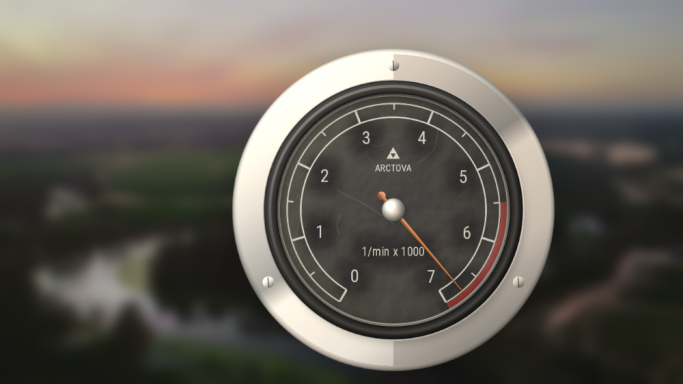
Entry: rpm 6750
